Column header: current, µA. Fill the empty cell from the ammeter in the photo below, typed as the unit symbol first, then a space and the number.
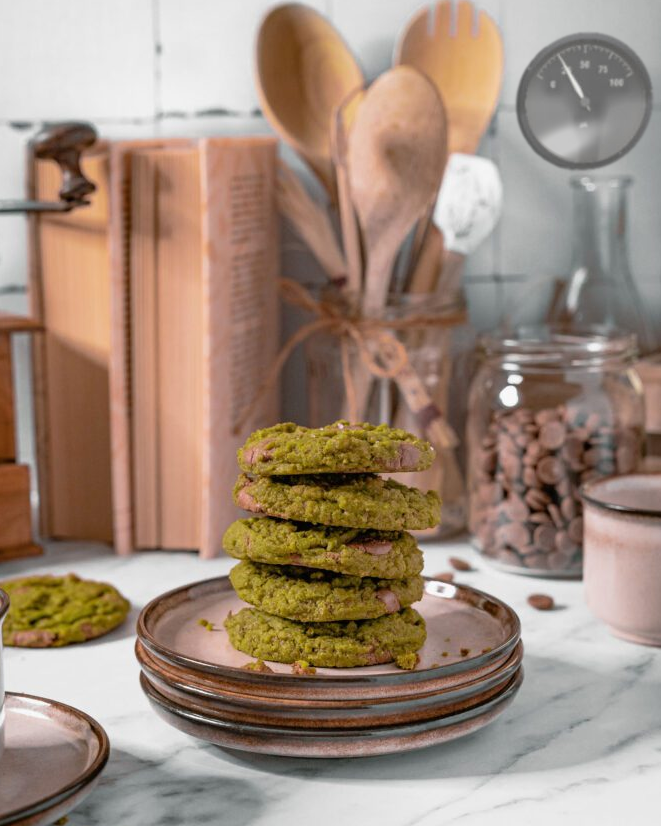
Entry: µA 25
